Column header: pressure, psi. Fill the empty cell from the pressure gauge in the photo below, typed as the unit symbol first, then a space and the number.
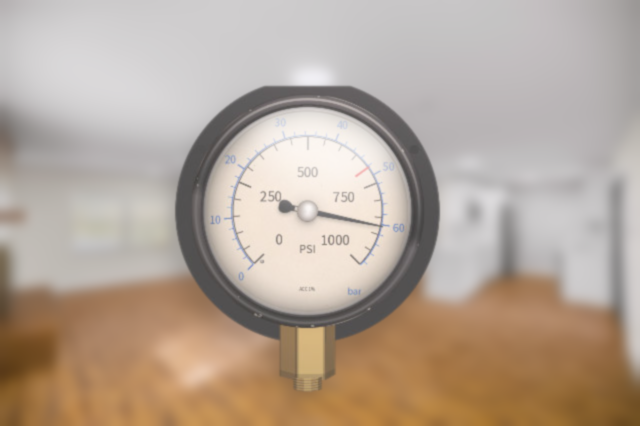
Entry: psi 875
